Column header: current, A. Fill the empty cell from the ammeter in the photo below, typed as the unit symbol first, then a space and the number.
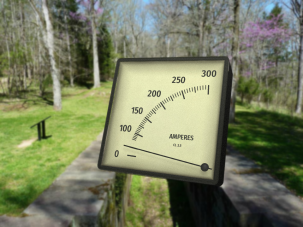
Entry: A 50
